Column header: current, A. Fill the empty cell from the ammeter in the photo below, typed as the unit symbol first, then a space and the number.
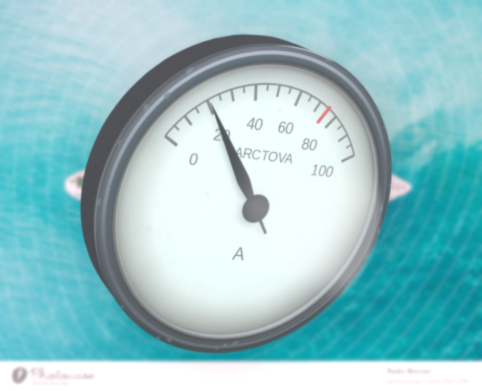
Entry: A 20
